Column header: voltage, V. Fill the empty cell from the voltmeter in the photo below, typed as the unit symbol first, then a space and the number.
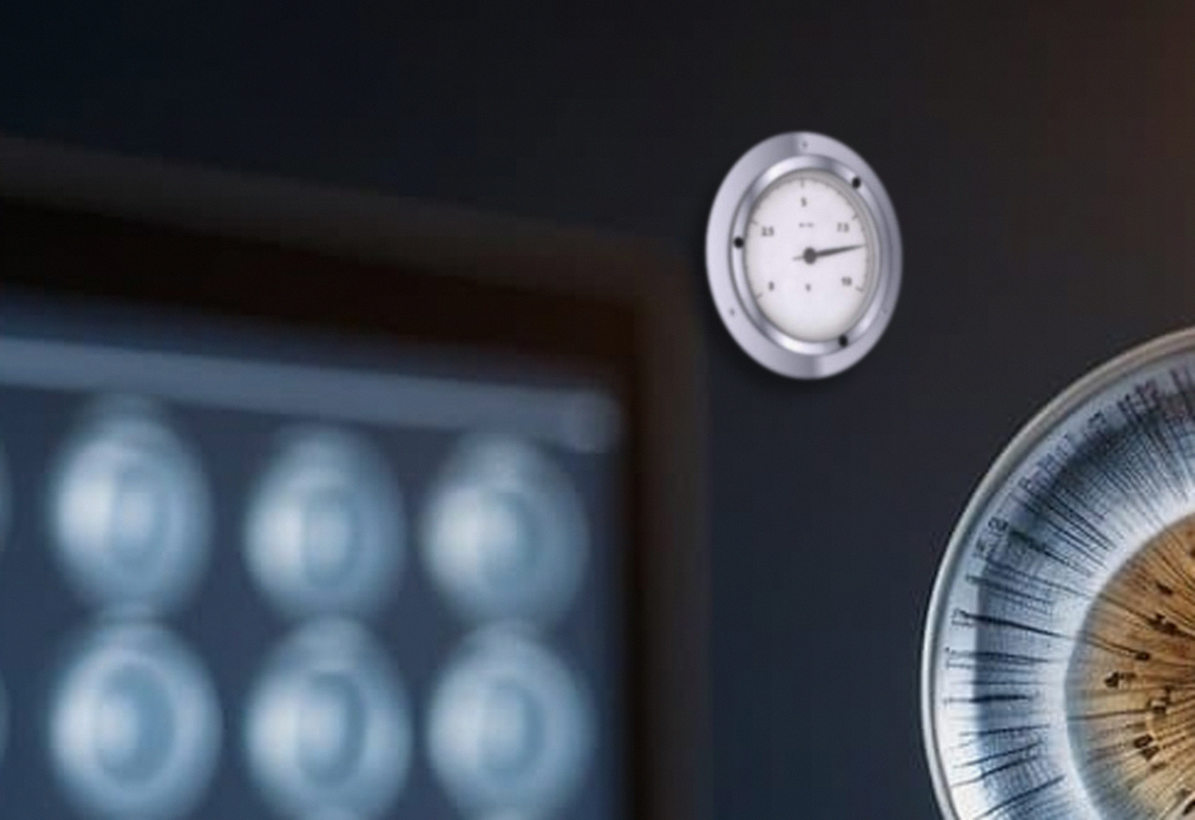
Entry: V 8.5
